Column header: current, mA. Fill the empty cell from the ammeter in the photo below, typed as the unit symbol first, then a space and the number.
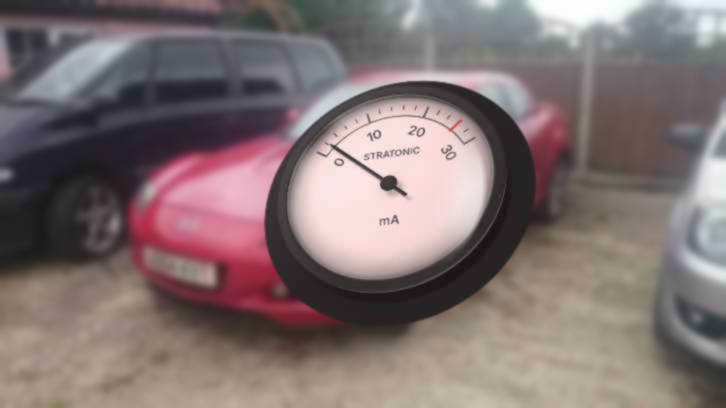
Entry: mA 2
